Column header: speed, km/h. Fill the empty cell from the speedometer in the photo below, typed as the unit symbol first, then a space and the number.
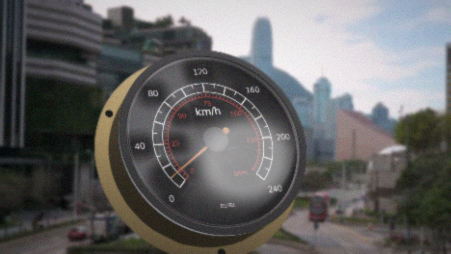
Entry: km/h 10
